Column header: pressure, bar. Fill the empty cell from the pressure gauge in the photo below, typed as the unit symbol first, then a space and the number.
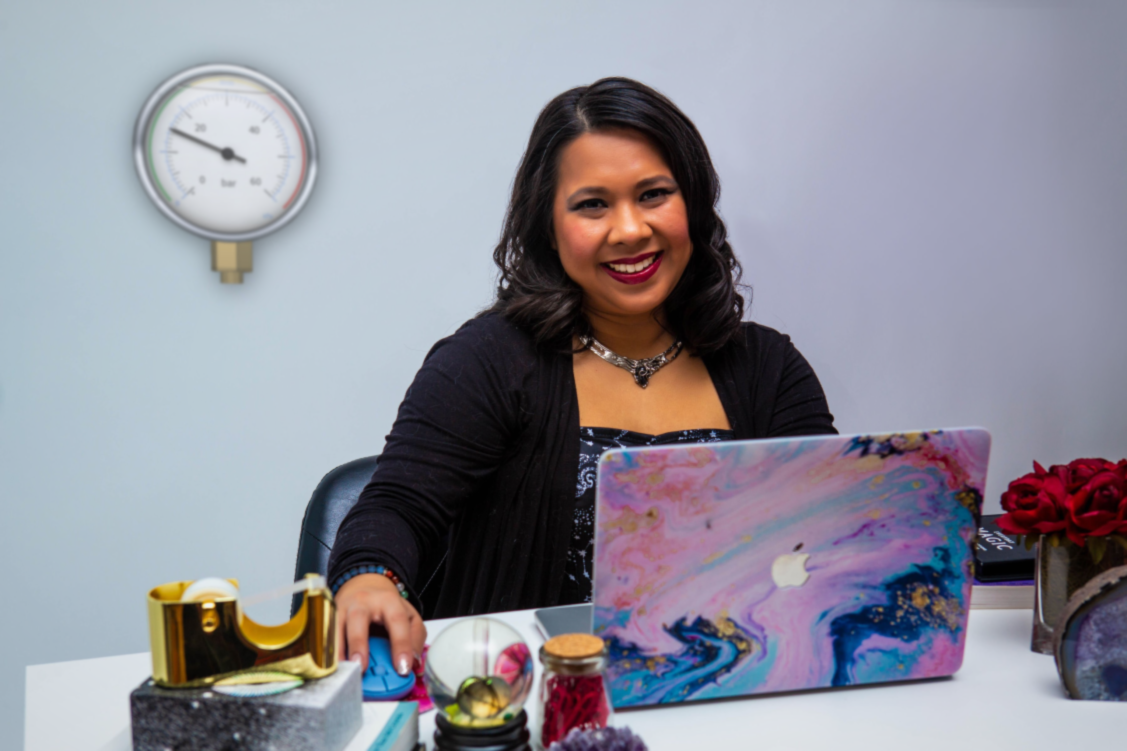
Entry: bar 15
